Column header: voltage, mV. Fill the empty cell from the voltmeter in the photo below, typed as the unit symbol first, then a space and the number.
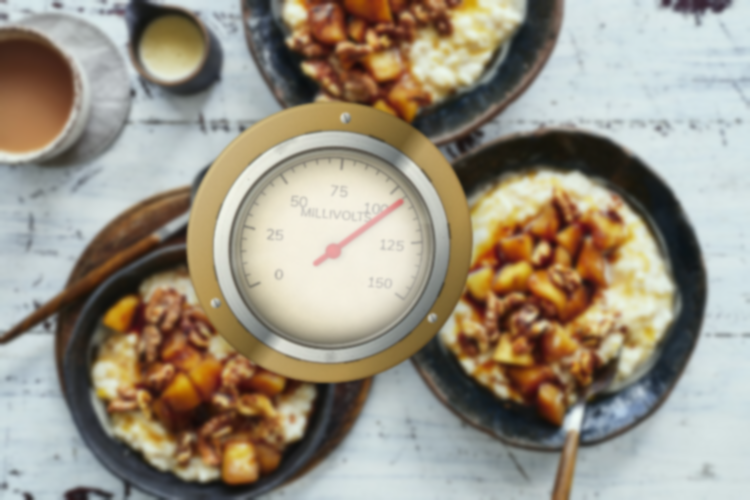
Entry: mV 105
